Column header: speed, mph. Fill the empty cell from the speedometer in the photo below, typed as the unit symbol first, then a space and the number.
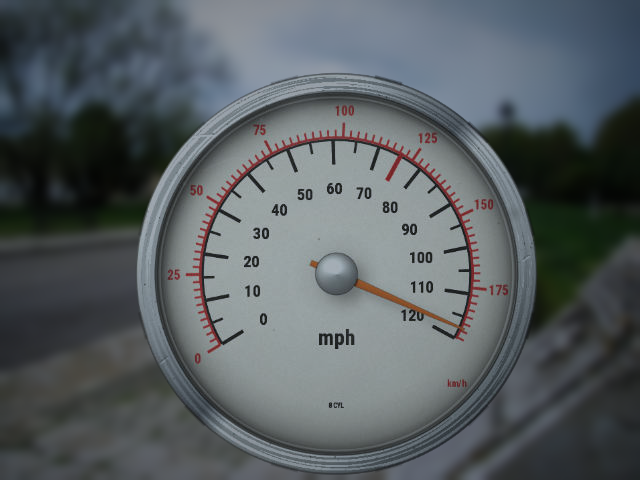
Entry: mph 117.5
